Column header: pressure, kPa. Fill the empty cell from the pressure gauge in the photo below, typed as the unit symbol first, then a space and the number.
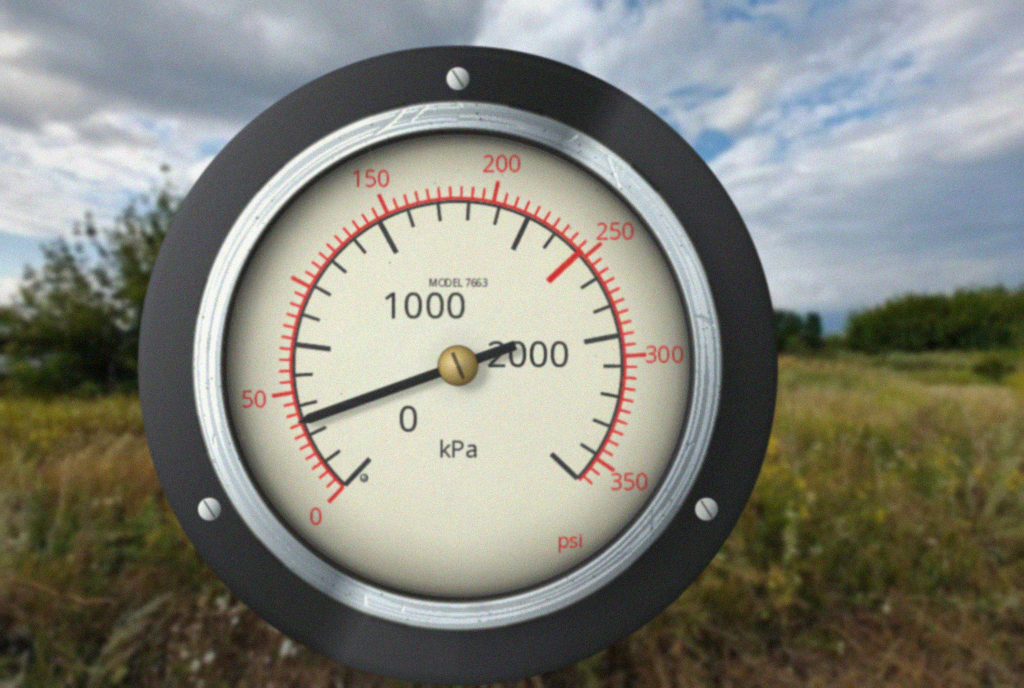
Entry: kPa 250
